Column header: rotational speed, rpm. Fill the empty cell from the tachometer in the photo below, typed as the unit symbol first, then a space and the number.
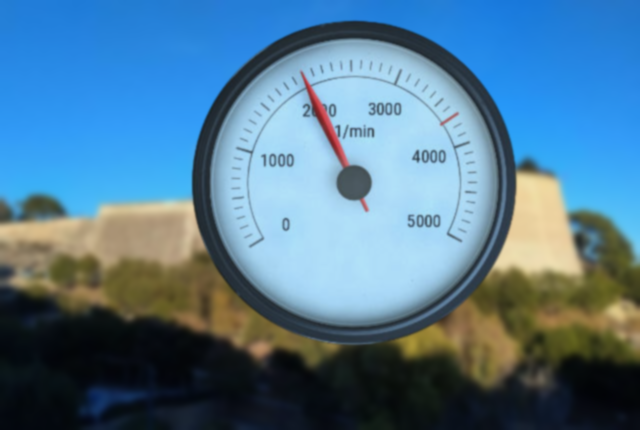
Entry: rpm 2000
